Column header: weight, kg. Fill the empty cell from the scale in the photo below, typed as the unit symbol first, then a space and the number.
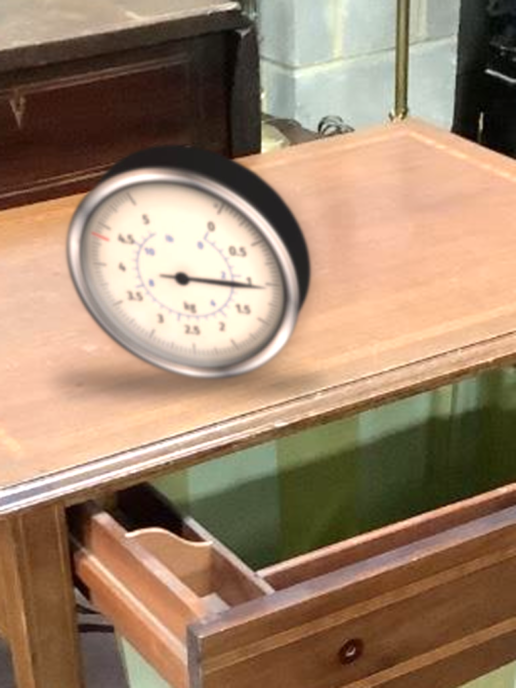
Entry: kg 1
